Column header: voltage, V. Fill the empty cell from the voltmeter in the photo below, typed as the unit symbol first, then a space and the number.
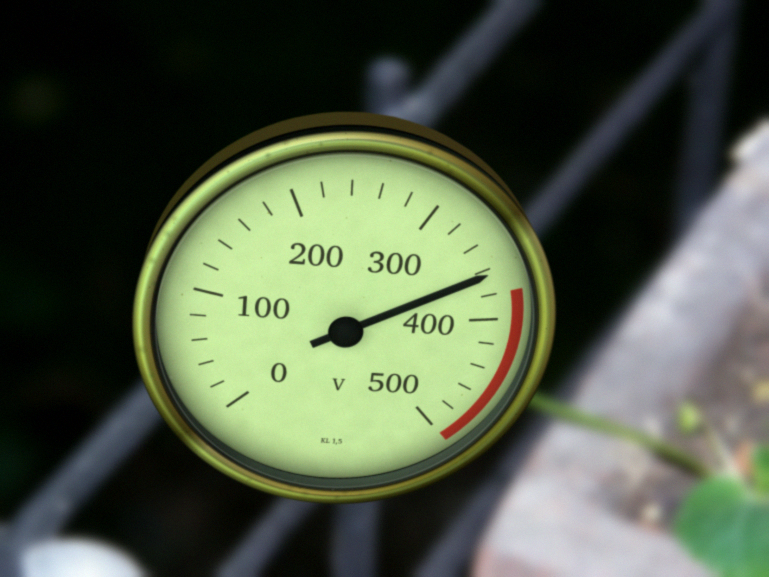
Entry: V 360
